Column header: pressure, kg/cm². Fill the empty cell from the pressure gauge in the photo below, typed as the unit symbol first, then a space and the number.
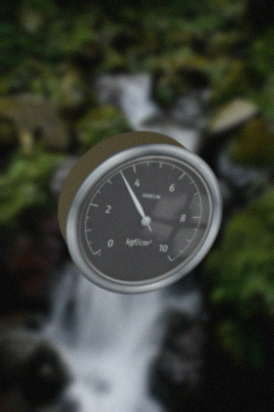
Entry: kg/cm² 3.5
